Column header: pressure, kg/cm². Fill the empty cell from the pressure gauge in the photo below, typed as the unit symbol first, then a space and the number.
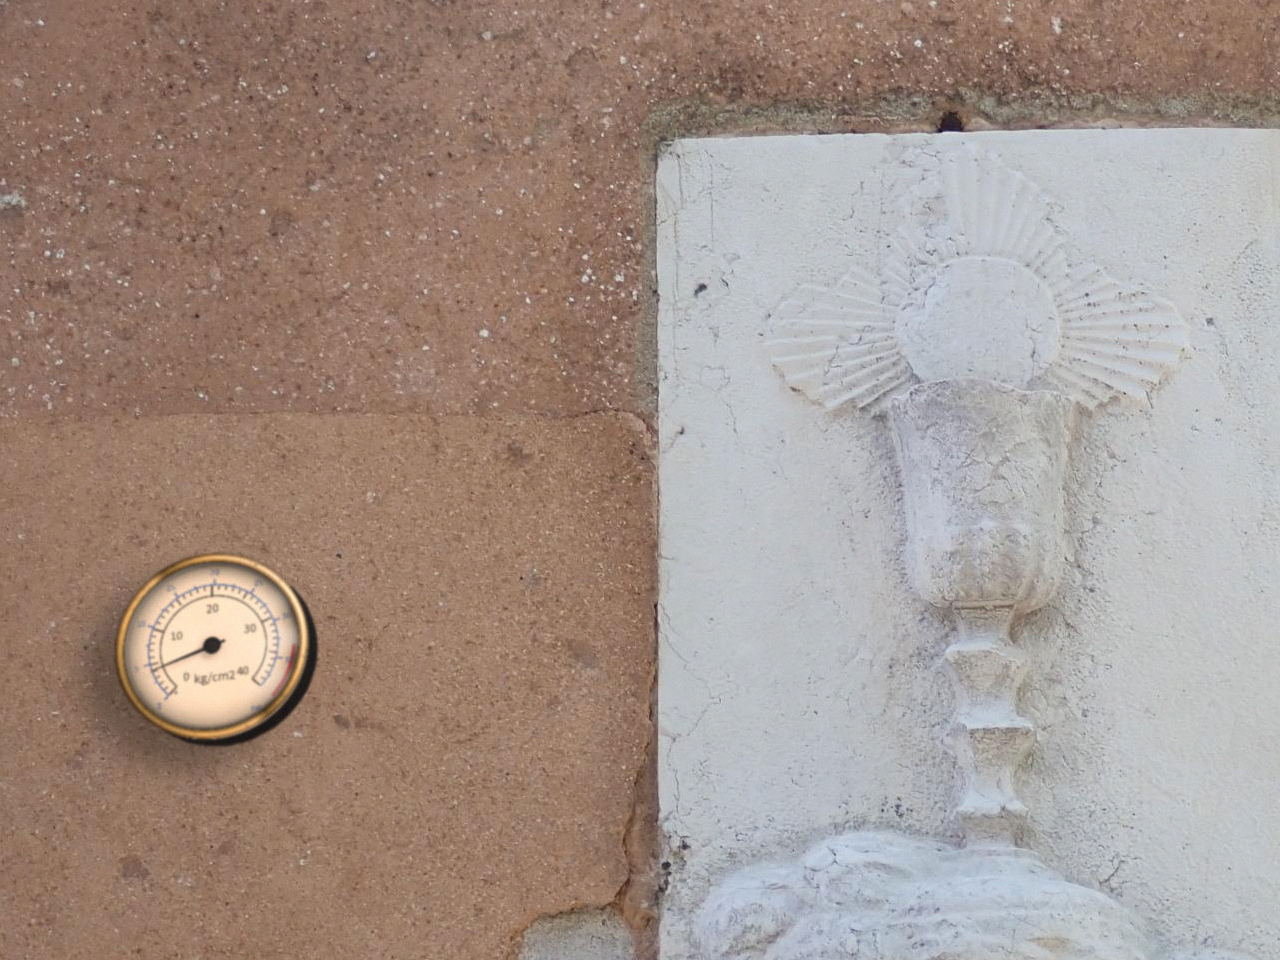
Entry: kg/cm² 4
